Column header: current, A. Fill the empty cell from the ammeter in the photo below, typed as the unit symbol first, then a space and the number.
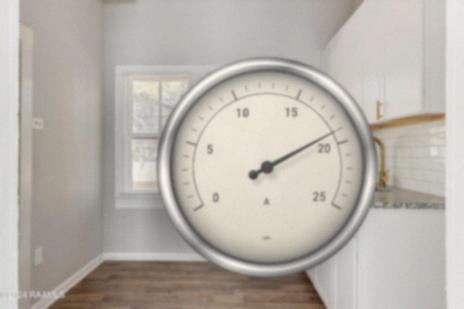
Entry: A 19
